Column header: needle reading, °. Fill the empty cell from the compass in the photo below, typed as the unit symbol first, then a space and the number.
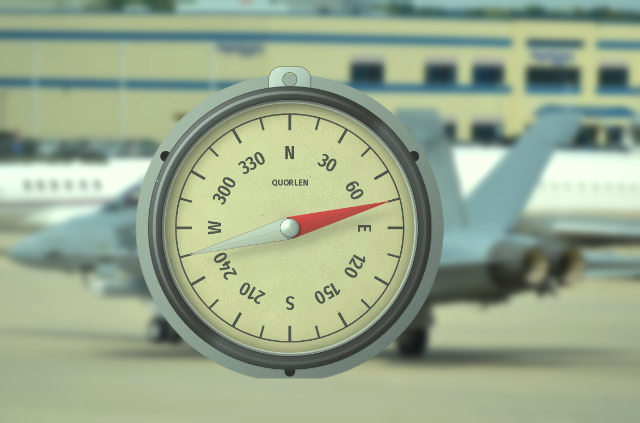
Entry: ° 75
